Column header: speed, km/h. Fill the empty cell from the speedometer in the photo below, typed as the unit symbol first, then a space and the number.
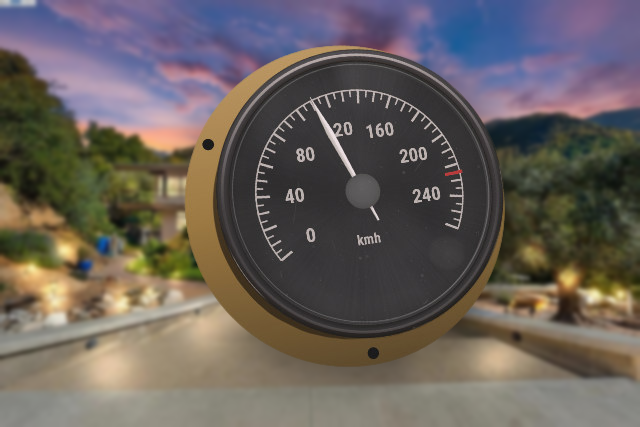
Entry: km/h 110
